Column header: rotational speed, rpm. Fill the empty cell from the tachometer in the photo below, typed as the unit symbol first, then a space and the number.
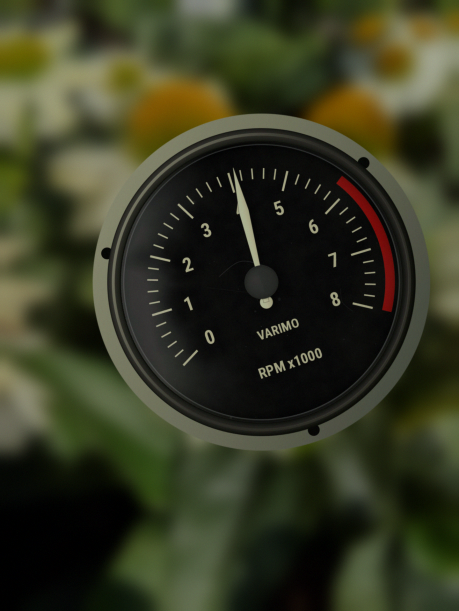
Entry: rpm 4100
